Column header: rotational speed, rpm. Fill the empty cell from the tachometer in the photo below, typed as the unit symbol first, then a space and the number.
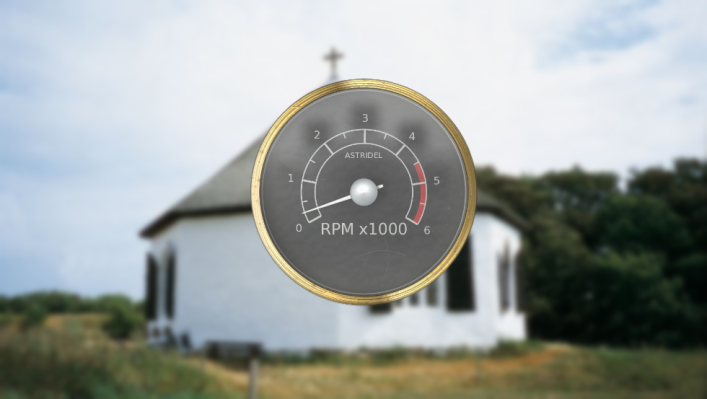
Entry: rpm 250
